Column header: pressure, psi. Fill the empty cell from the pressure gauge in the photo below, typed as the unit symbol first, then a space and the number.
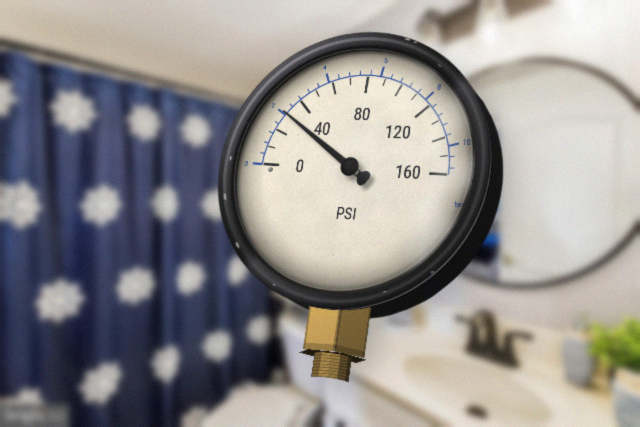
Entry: psi 30
